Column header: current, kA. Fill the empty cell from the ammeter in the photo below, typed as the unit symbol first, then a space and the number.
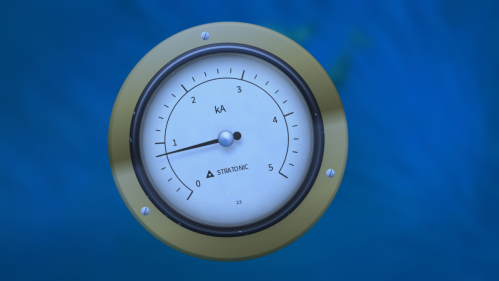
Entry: kA 0.8
